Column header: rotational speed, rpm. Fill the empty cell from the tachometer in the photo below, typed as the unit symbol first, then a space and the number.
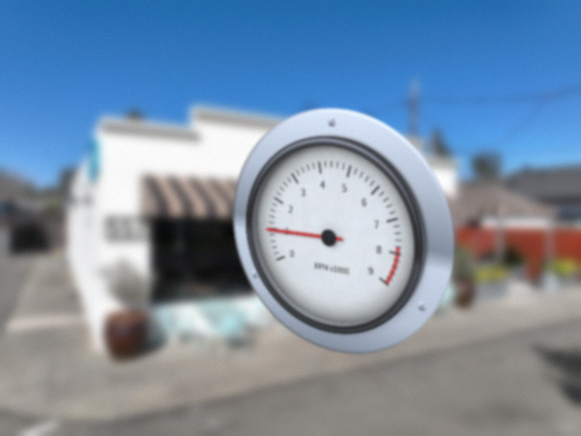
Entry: rpm 1000
